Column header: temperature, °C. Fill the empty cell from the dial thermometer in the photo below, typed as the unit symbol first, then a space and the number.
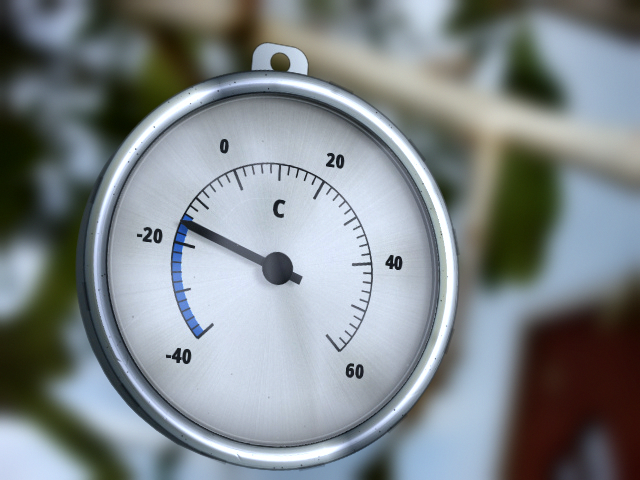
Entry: °C -16
